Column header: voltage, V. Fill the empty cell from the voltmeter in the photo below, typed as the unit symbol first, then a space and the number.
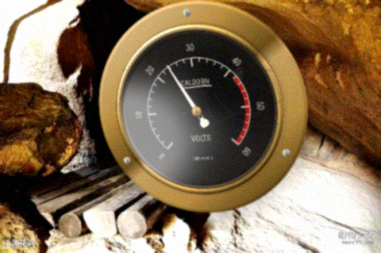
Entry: V 24
